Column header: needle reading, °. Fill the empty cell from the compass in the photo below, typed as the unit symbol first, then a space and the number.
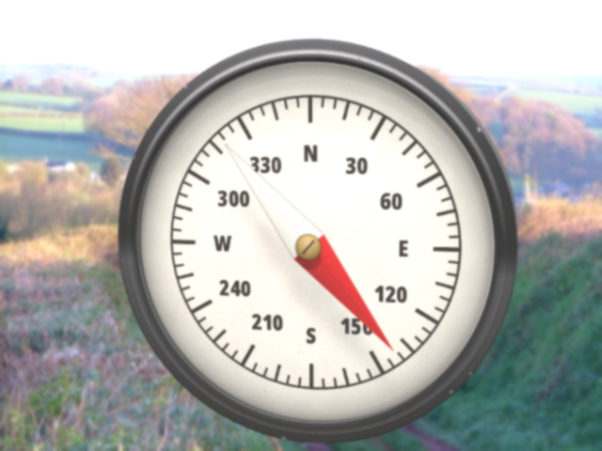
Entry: ° 140
